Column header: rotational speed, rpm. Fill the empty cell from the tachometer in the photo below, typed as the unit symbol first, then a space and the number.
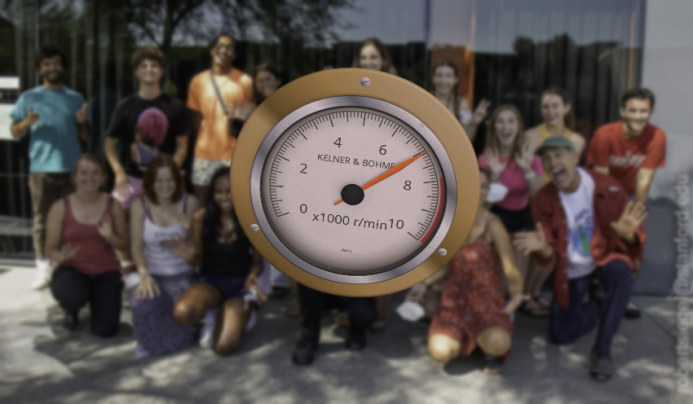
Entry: rpm 7000
